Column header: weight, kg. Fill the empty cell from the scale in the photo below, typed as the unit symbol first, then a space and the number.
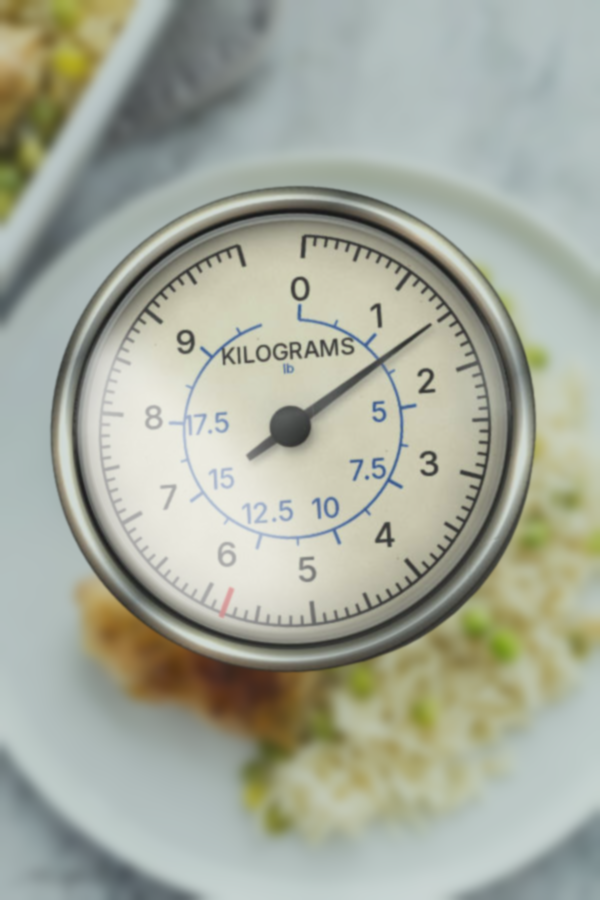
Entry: kg 1.5
